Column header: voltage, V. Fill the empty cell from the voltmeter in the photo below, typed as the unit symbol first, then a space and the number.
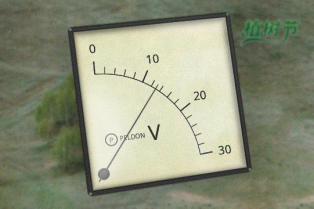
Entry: V 13
